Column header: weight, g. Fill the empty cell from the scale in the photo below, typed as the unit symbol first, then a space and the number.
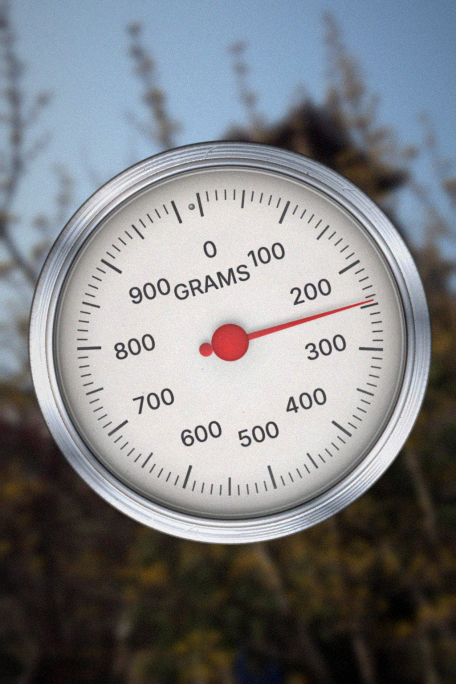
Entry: g 245
